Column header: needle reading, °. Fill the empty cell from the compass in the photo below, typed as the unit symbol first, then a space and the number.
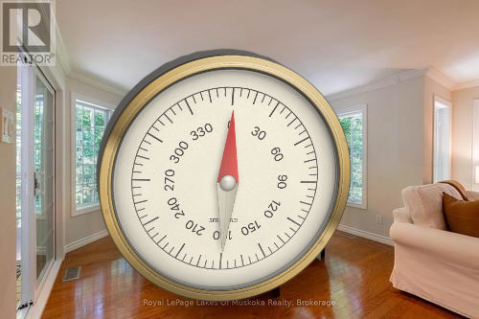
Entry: ° 0
